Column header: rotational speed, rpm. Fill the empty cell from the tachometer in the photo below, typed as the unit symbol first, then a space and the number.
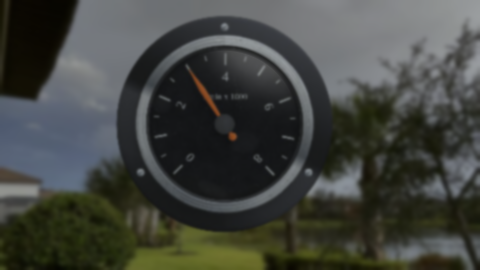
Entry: rpm 3000
